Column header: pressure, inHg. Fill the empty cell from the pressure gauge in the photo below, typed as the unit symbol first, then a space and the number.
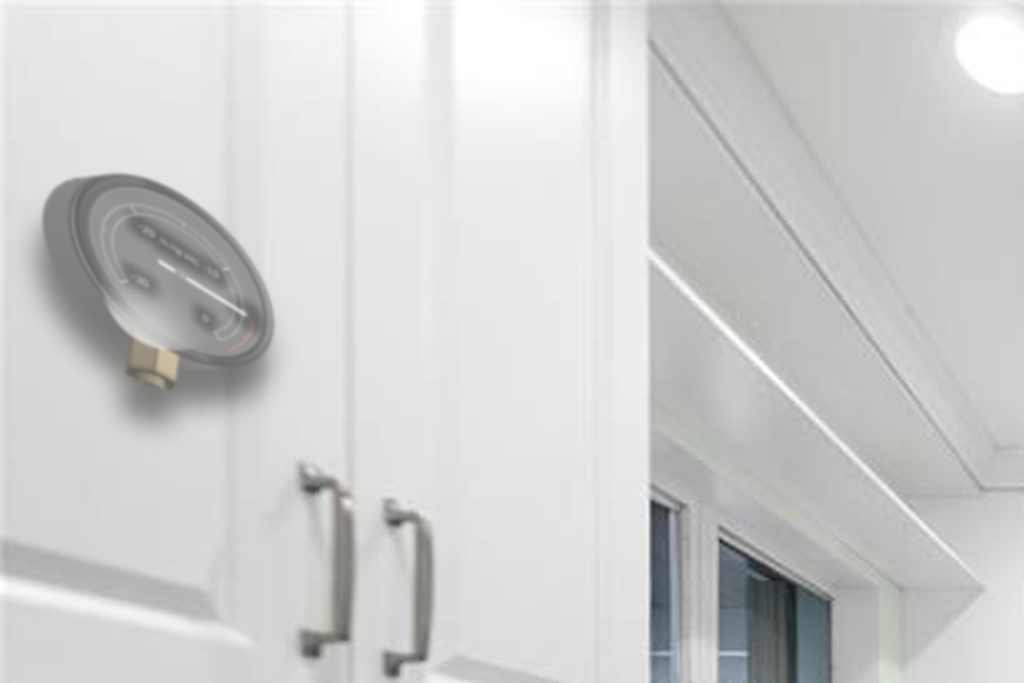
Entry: inHg -5
